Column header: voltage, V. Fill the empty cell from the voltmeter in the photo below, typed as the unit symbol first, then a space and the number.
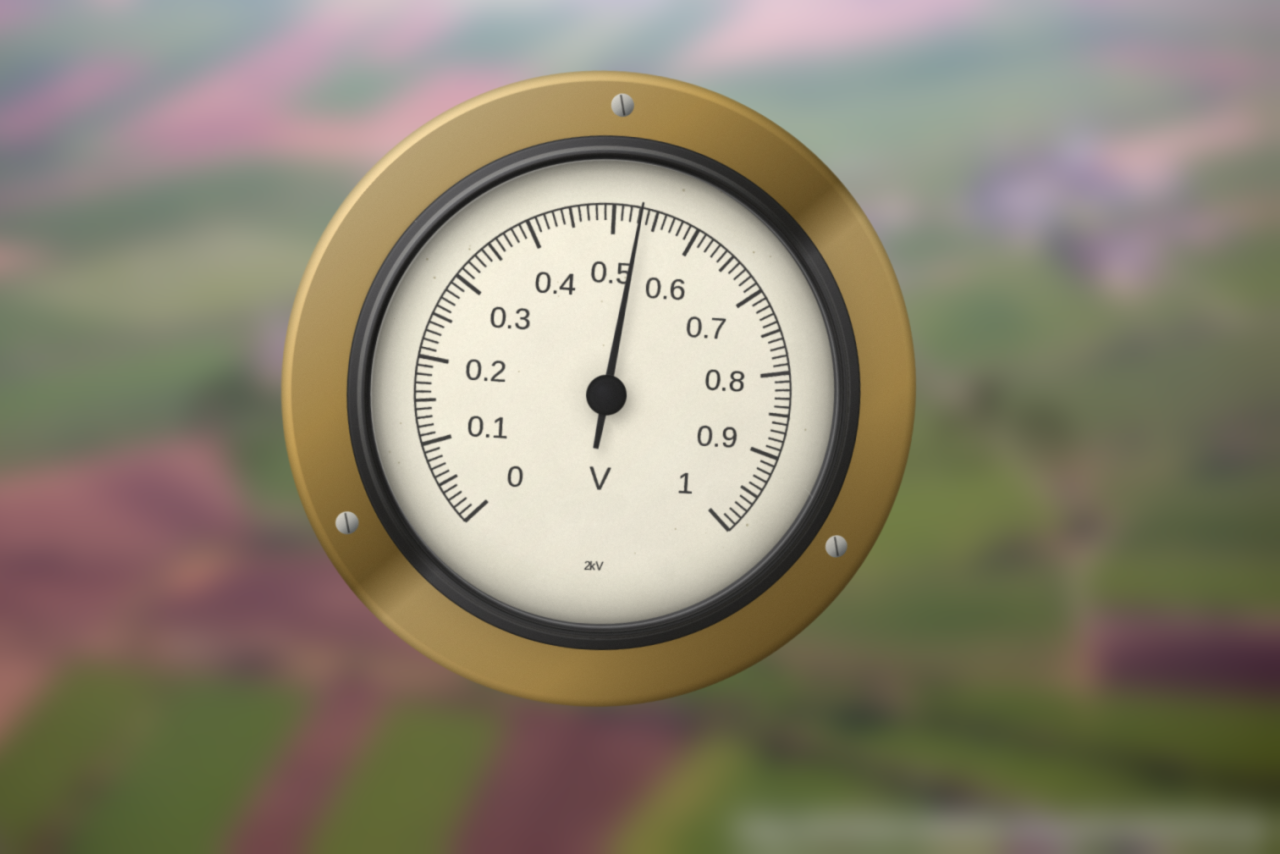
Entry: V 0.53
